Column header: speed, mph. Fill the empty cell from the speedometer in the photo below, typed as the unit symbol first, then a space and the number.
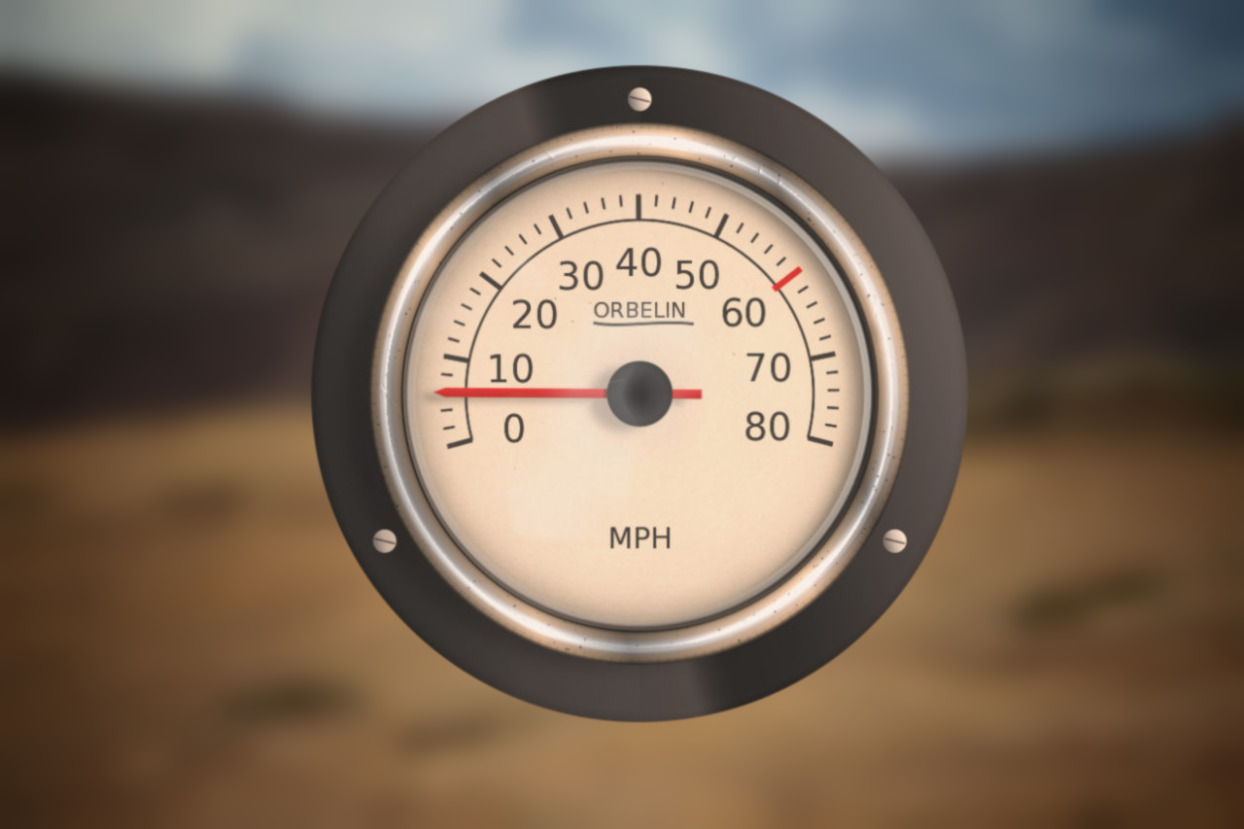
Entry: mph 6
